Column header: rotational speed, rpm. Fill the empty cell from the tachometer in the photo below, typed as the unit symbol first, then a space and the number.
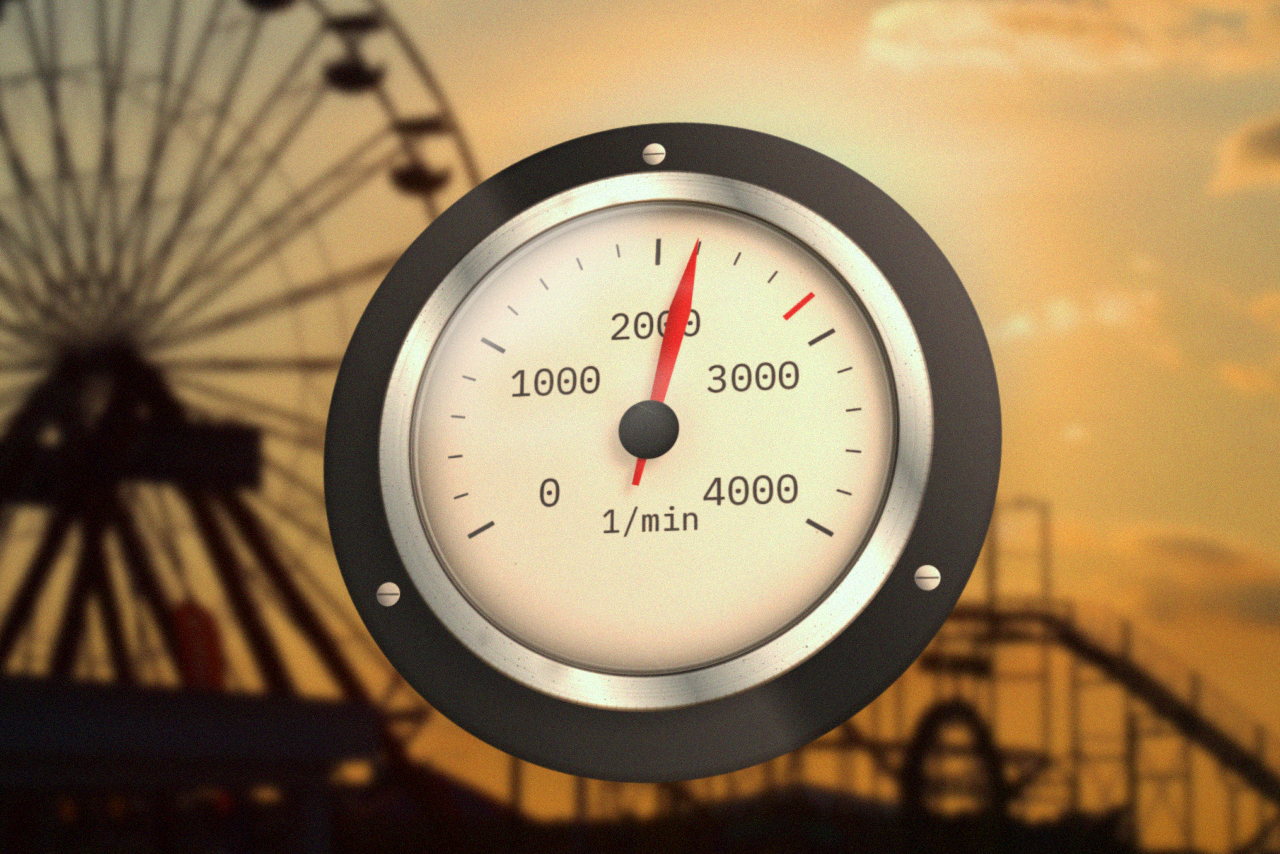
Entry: rpm 2200
